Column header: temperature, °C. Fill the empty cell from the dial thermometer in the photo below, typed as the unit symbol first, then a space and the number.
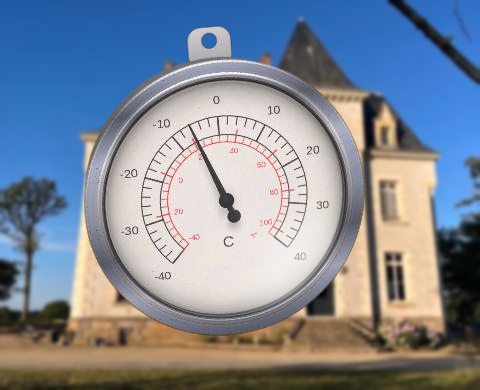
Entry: °C -6
